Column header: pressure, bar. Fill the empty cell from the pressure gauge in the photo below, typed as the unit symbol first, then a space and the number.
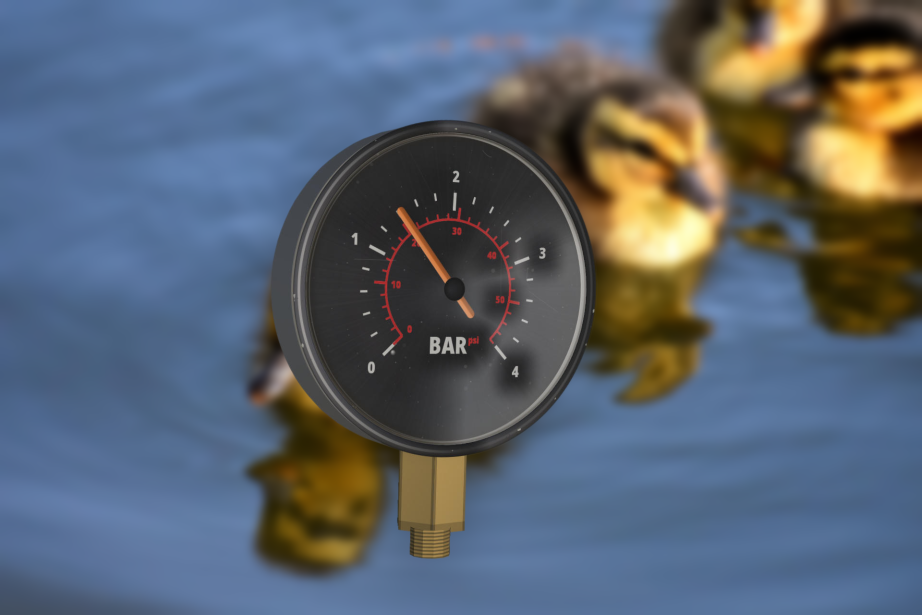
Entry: bar 1.4
